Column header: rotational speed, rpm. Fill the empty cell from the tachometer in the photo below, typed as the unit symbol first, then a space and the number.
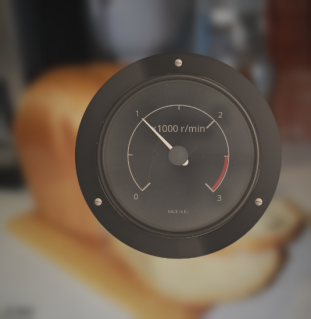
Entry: rpm 1000
